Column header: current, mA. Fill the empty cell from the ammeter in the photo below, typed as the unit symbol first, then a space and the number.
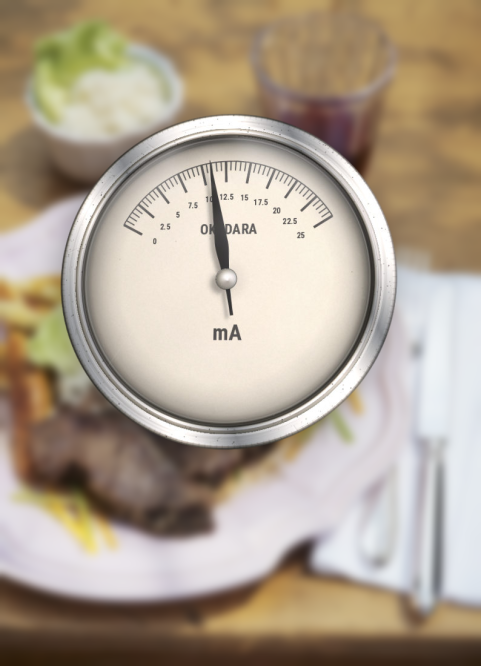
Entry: mA 11
